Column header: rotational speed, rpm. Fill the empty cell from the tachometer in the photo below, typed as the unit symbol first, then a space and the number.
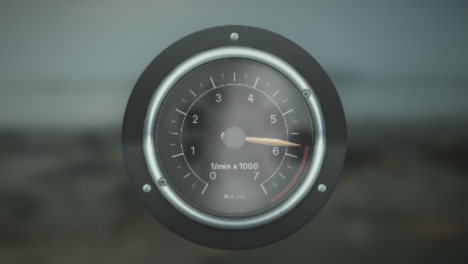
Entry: rpm 5750
